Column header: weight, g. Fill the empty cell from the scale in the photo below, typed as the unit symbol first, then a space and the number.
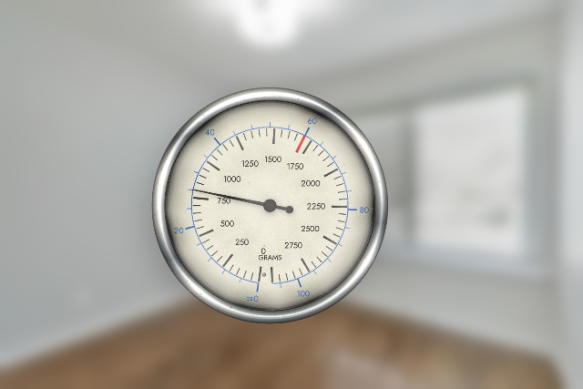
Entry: g 800
